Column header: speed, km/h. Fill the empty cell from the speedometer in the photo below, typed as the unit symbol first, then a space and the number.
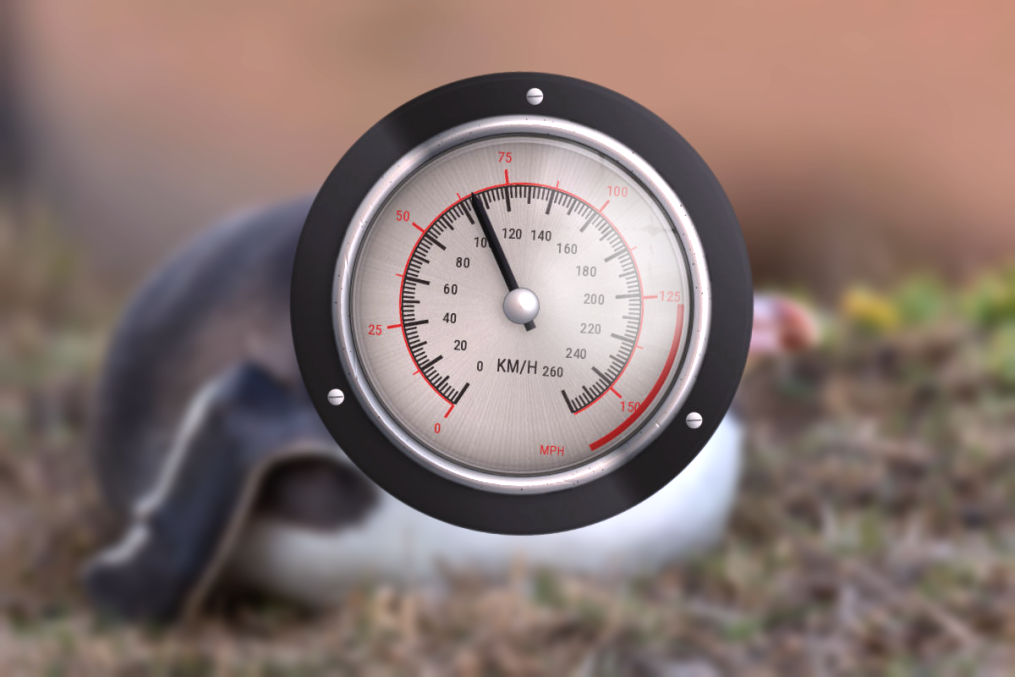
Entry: km/h 106
